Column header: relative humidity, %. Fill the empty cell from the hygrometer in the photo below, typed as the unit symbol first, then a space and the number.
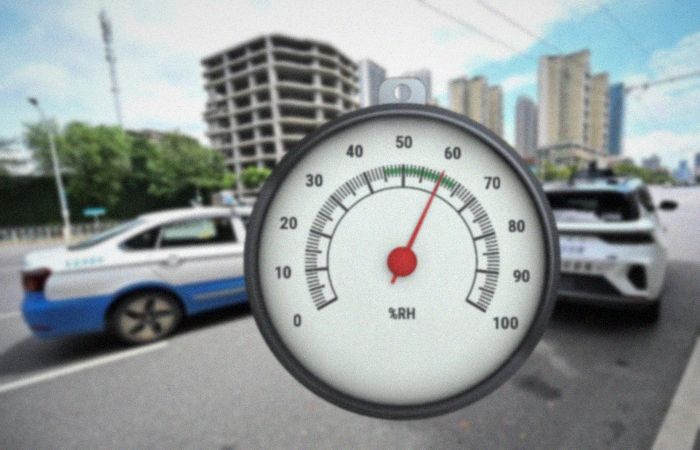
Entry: % 60
